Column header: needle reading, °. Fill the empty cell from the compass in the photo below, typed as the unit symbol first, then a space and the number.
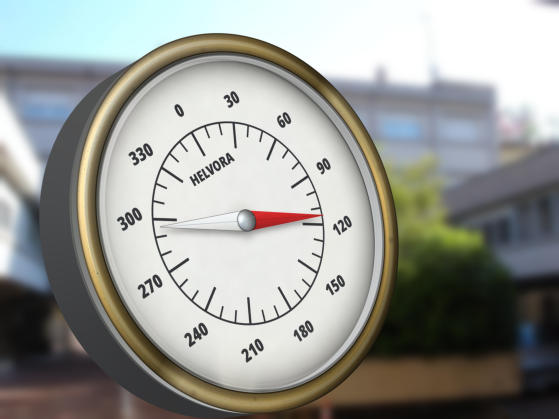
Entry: ° 115
